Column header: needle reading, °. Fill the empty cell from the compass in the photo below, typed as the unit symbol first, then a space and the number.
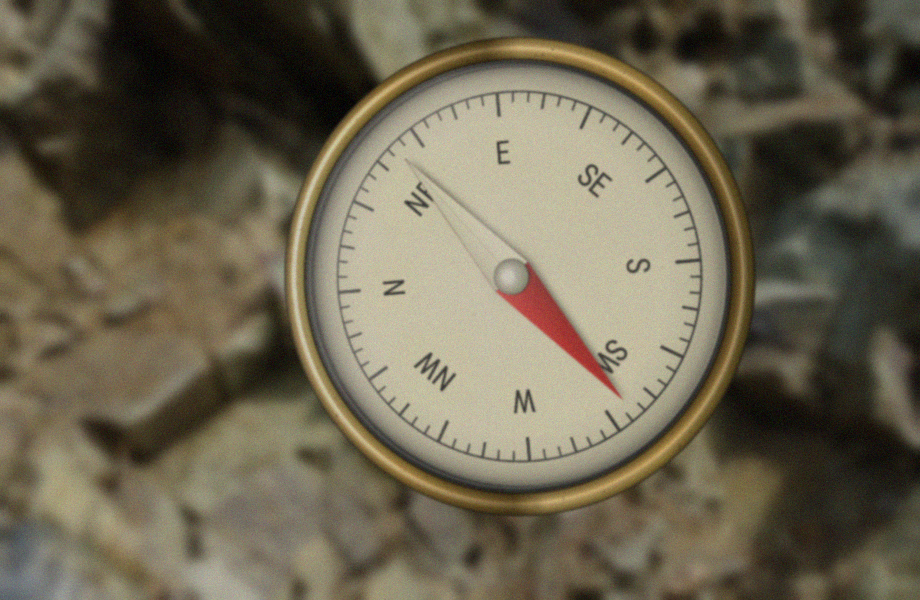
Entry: ° 232.5
